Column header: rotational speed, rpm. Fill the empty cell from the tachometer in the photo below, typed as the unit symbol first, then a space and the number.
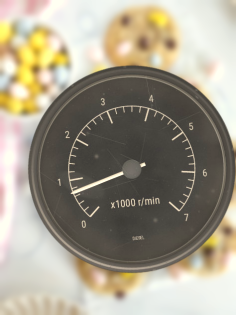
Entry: rpm 700
